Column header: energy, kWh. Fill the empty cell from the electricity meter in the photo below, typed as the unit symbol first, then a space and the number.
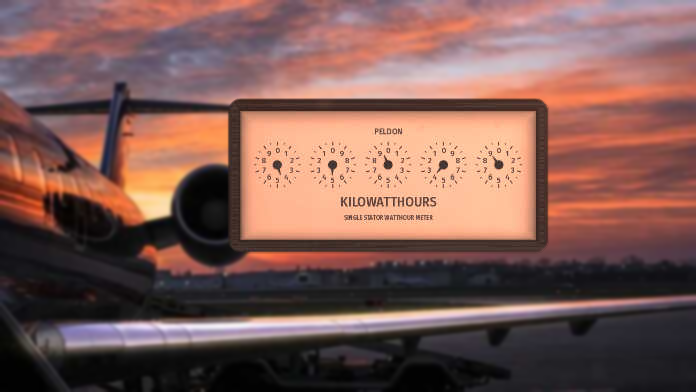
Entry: kWh 44939
